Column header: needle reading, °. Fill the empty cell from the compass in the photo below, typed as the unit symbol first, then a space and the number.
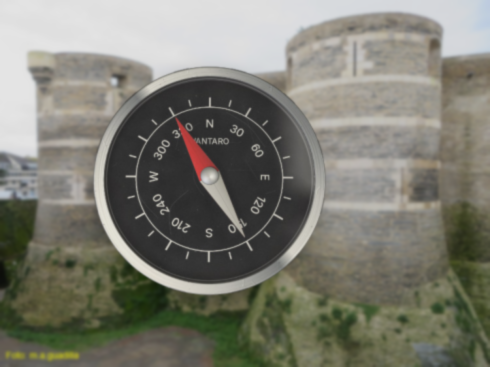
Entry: ° 330
